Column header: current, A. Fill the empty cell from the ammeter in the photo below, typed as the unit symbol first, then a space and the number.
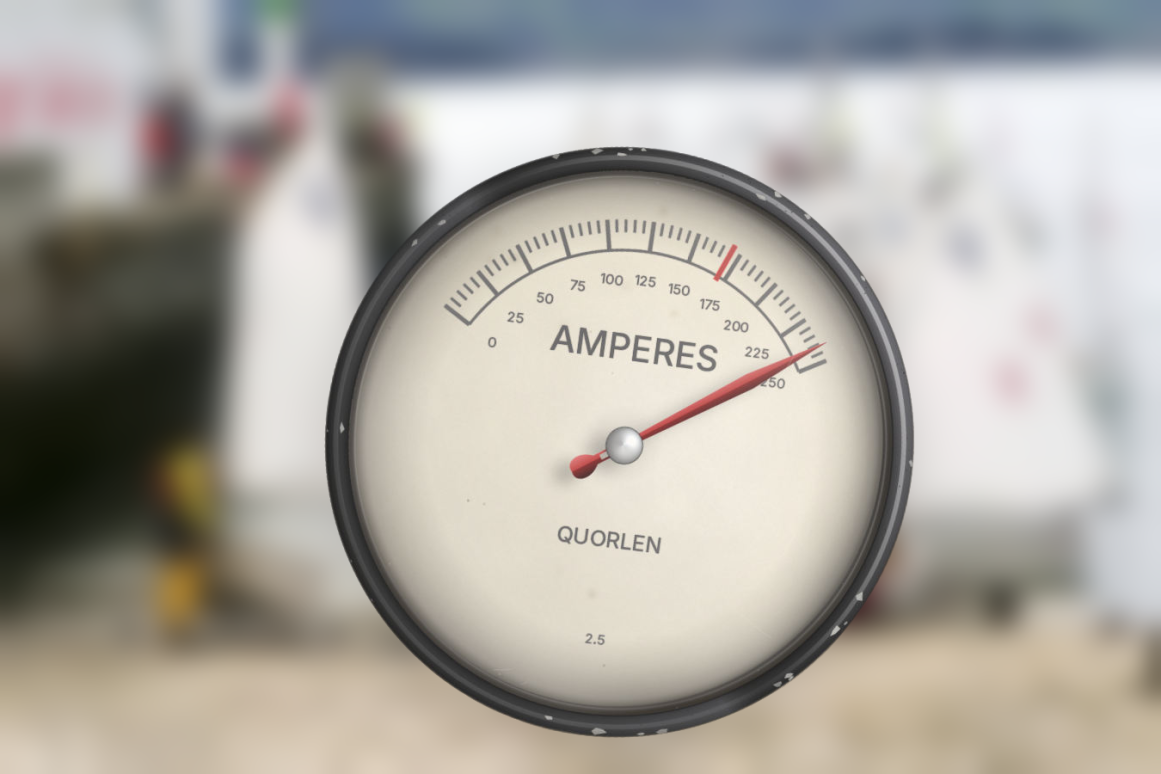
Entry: A 240
